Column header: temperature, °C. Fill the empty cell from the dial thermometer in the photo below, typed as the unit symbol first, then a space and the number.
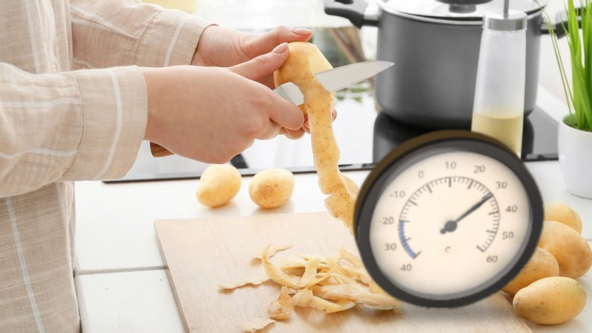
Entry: °C 30
